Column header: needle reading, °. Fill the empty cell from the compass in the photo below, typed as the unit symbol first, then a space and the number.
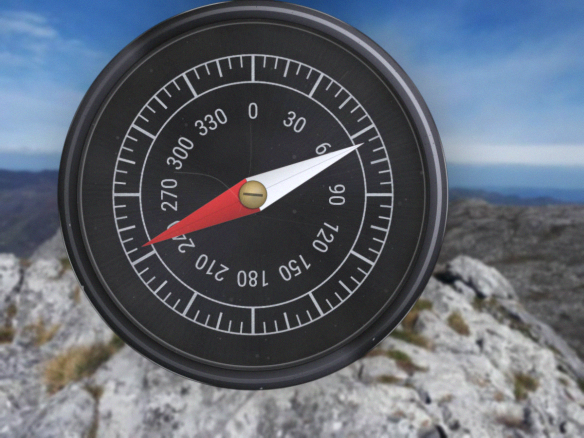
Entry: ° 245
